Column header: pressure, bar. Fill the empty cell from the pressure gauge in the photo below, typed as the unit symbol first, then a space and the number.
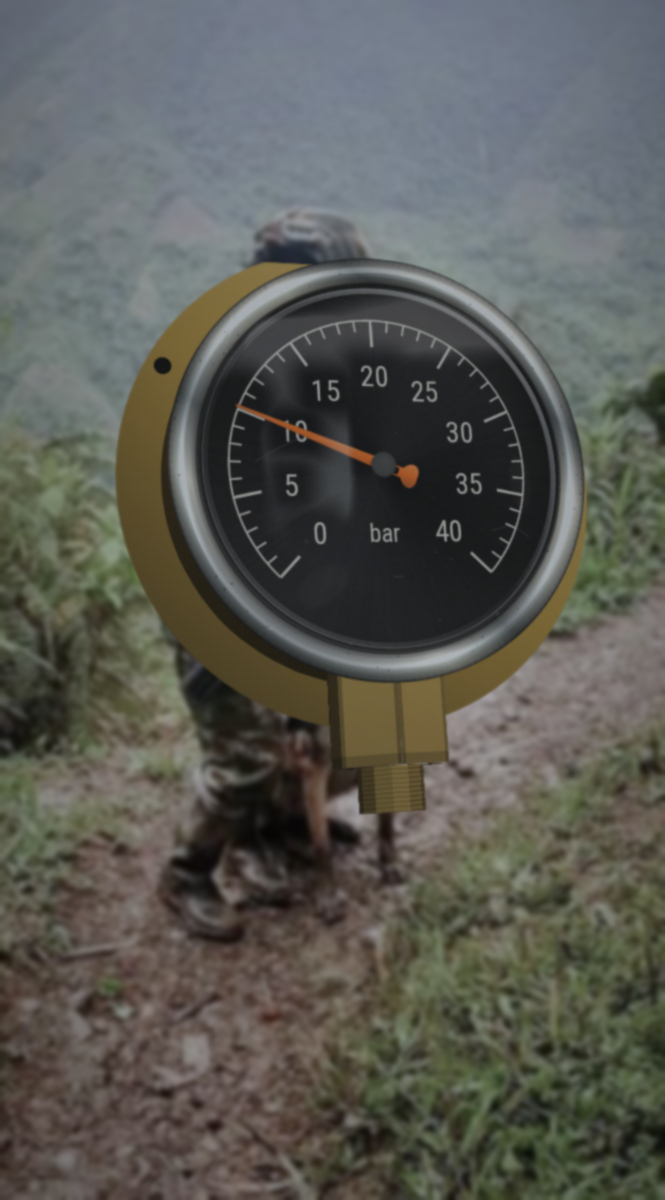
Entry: bar 10
